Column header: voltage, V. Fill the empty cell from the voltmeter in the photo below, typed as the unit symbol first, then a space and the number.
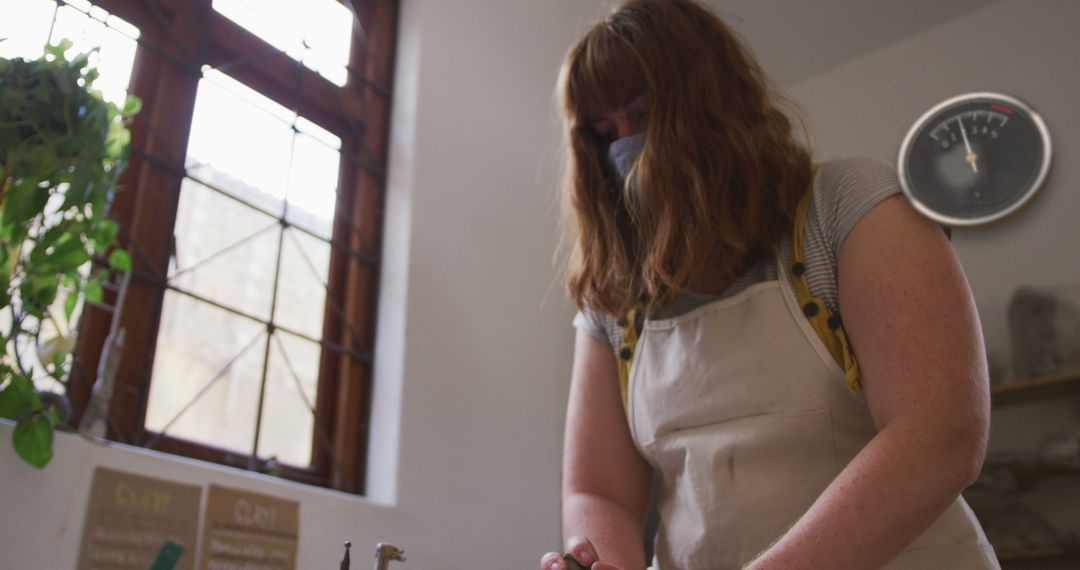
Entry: V 2
